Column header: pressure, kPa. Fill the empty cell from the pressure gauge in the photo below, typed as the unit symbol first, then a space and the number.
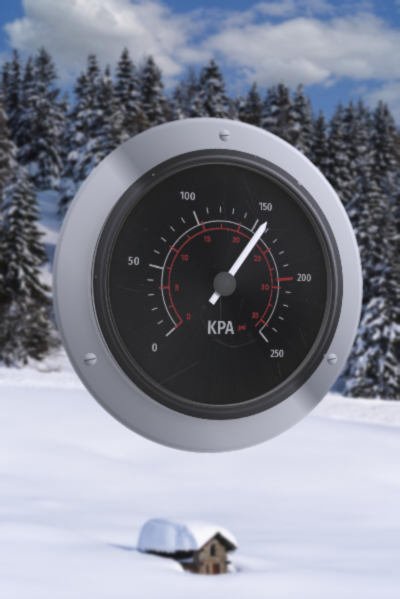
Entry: kPa 155
